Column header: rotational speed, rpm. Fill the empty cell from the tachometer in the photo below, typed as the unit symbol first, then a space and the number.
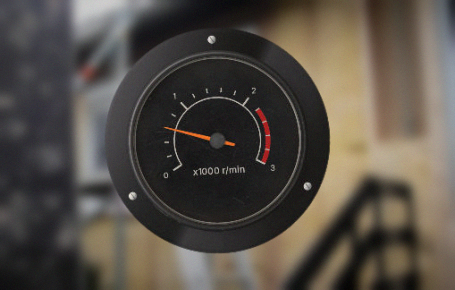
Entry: rpm 600
